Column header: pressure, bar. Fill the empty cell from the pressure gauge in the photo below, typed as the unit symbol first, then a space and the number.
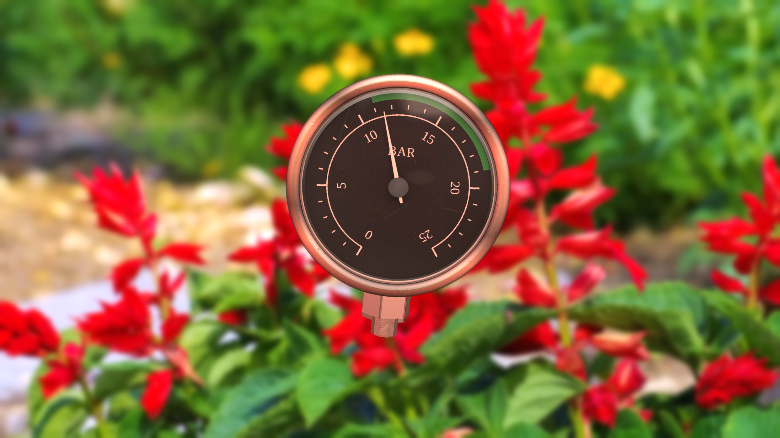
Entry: bar 11.5
